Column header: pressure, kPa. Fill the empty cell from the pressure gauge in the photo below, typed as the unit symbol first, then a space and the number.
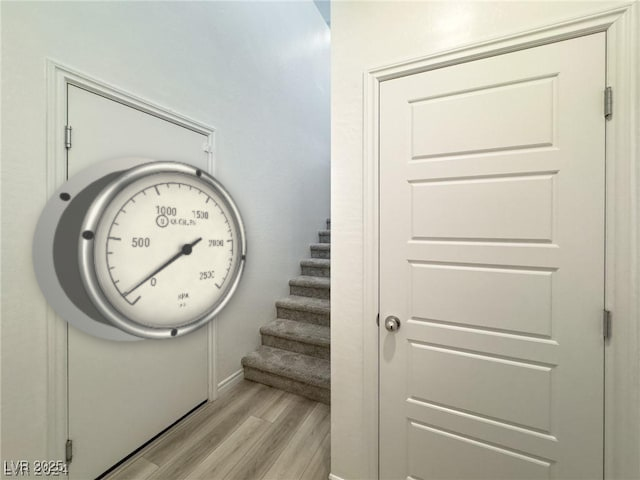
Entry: kPa 100
